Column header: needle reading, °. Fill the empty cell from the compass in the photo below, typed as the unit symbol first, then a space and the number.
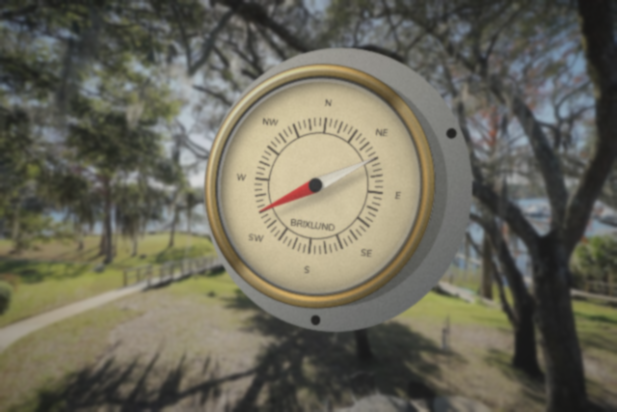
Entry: ° 240
